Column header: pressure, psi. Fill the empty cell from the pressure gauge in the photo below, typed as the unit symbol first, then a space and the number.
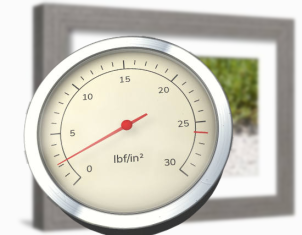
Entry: psi 2
